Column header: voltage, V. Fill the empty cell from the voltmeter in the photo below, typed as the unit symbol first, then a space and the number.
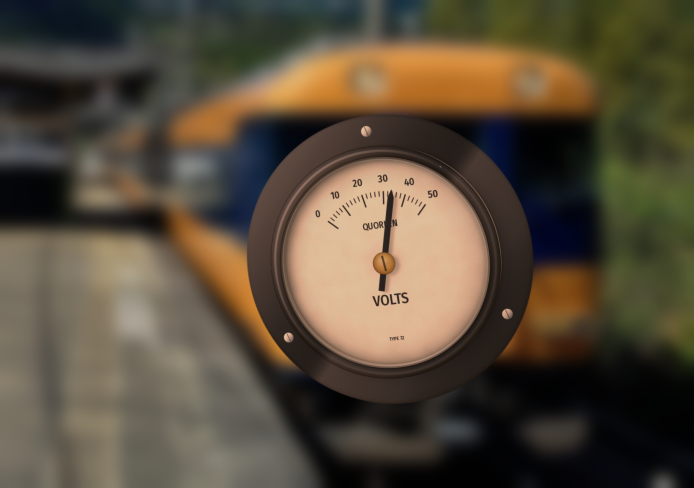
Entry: V 34
